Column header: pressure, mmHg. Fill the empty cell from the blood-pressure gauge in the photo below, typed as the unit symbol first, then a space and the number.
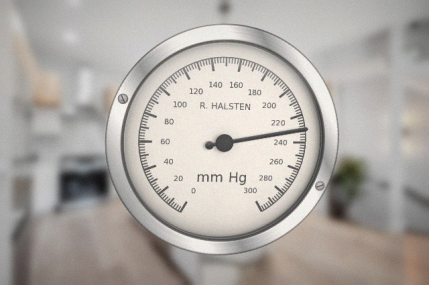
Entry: mmHg 230
